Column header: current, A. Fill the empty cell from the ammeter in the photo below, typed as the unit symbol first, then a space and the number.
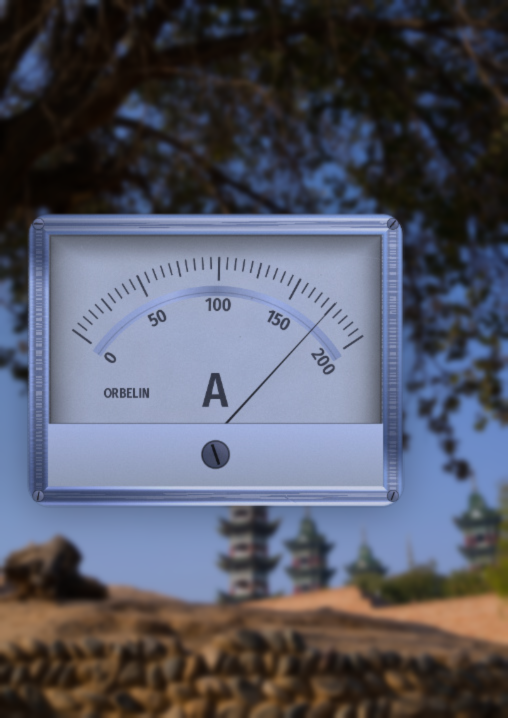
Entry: A 175
